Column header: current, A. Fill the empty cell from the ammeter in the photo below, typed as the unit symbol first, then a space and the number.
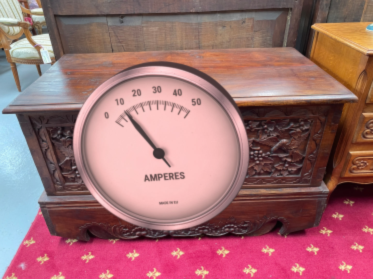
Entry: A 10
